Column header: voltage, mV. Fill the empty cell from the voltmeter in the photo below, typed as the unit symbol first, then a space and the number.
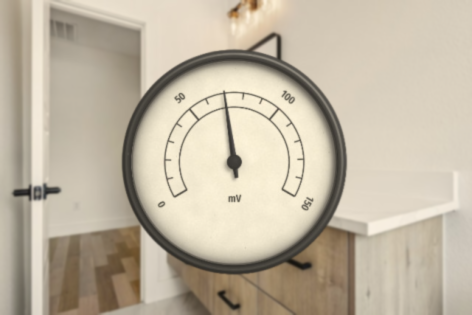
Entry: mV 70
